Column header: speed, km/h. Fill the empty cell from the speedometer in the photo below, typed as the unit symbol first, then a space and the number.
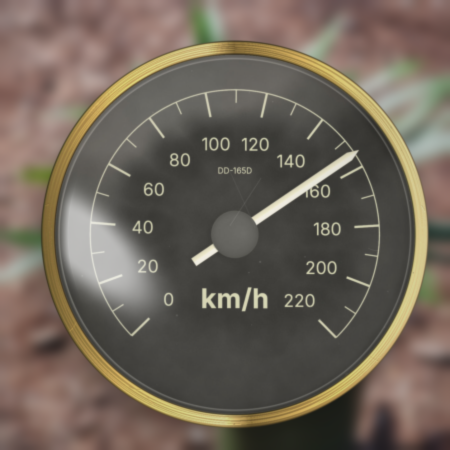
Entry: km/h 155
